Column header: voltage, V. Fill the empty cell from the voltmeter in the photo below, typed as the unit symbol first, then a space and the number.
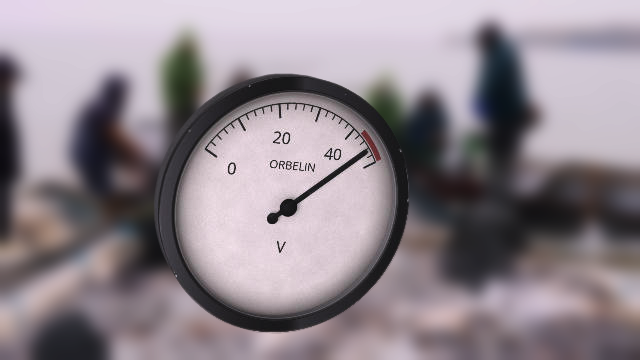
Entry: V 46
